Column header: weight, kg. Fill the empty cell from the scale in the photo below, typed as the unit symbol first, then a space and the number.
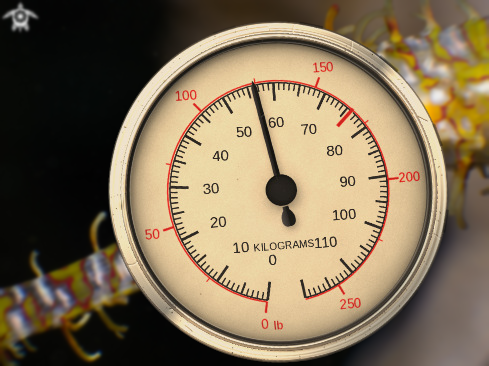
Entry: kg 56
